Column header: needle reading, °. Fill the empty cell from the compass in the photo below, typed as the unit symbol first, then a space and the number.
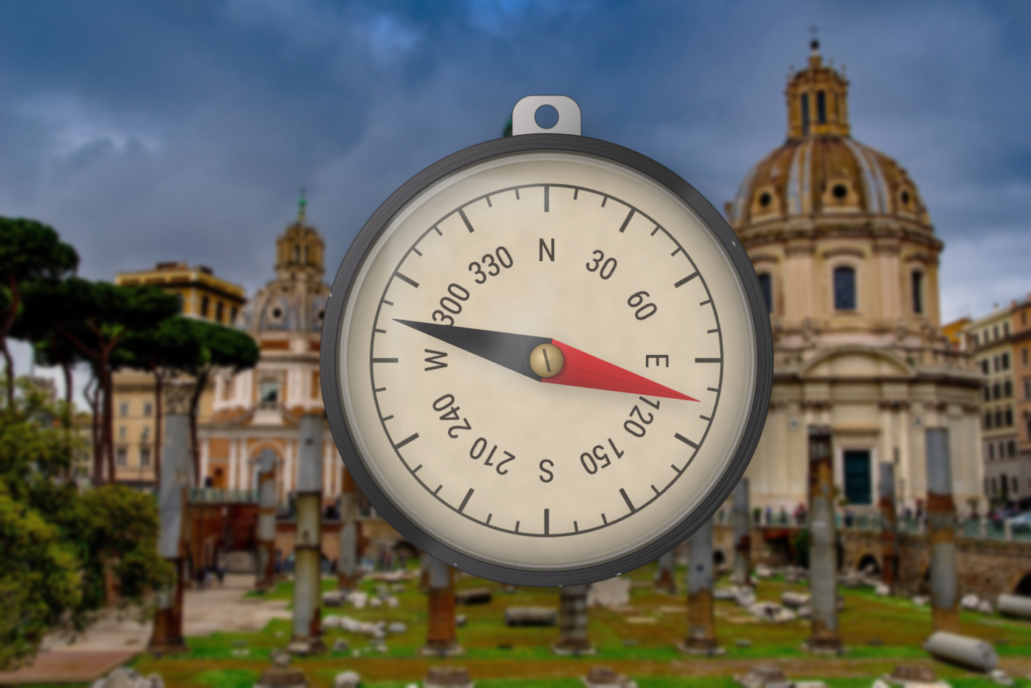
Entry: ° 105
